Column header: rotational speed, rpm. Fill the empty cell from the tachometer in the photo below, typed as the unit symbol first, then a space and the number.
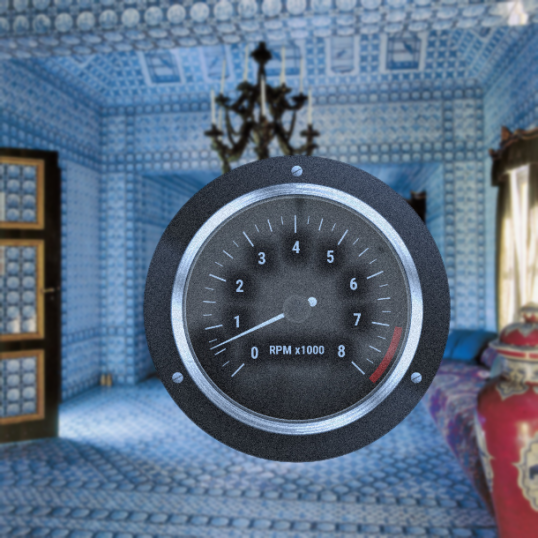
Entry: rpm 625
